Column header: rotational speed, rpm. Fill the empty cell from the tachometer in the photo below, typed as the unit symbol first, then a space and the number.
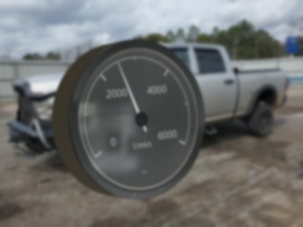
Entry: rpm 2500
